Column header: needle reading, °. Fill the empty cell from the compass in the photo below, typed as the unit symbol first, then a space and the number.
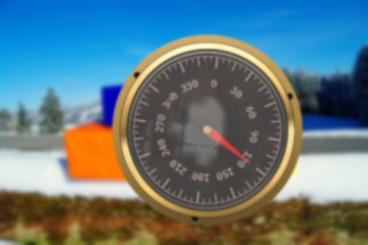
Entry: ° 120
